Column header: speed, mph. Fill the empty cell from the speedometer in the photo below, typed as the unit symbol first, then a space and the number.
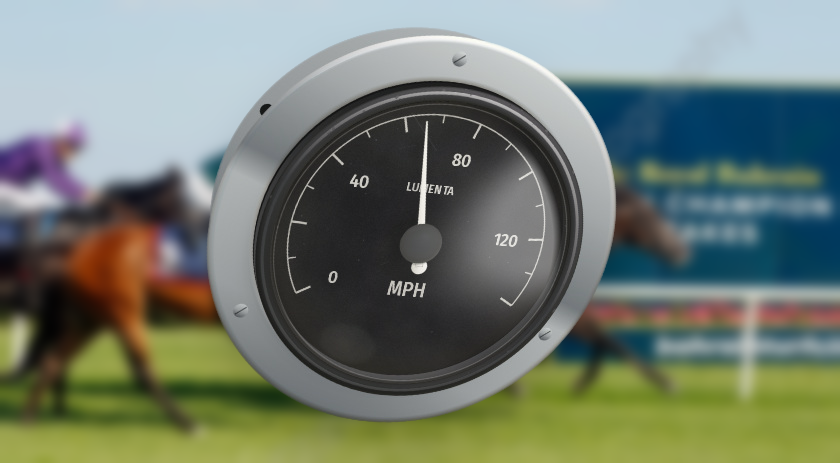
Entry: mph 65
